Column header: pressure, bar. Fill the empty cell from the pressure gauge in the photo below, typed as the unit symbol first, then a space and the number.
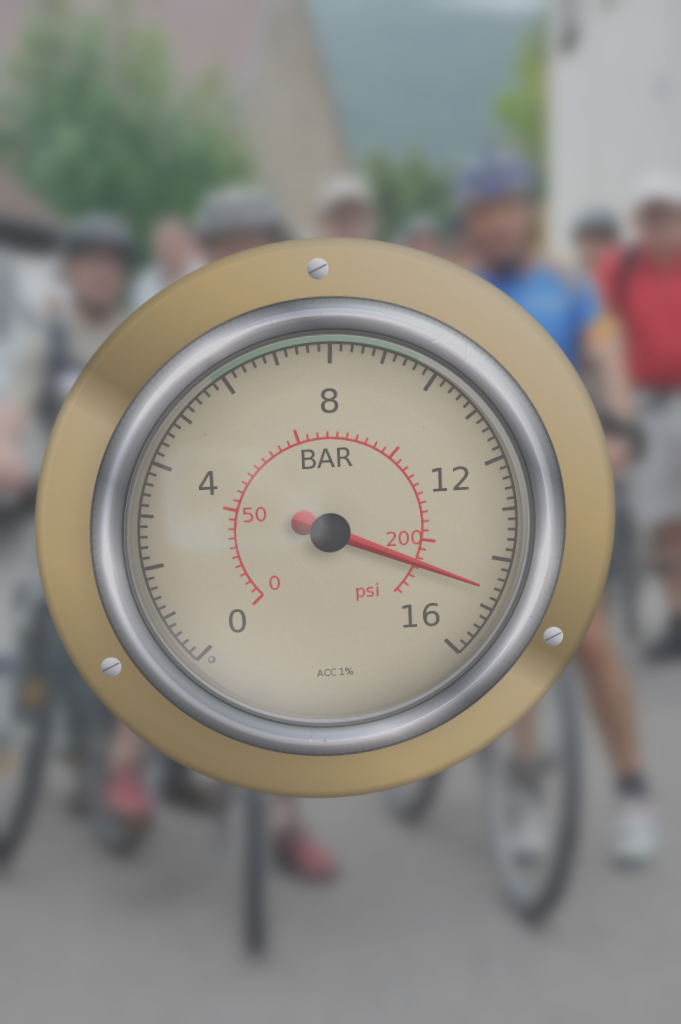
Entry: bar 14.6
